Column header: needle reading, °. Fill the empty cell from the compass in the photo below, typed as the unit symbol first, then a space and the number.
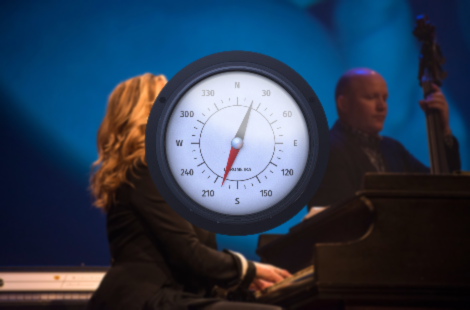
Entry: ° 200
